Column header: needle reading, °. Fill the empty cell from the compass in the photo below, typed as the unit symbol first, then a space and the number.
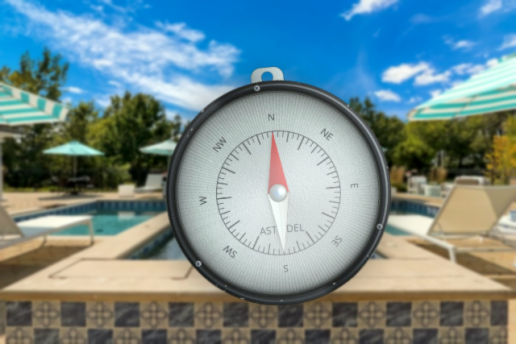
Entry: ° 0
